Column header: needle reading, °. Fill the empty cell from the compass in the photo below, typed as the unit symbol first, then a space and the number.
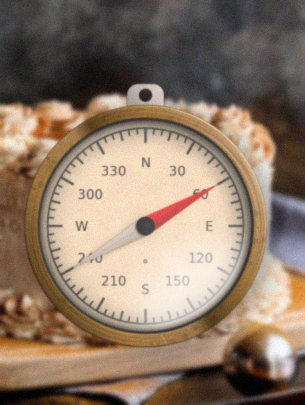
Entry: ° 60
